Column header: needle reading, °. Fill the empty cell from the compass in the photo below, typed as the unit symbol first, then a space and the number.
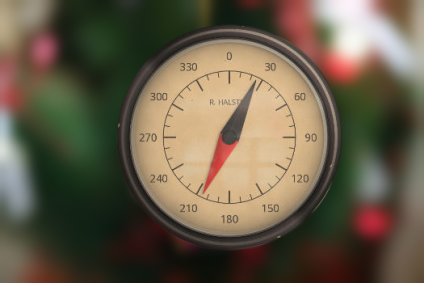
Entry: ° 205
